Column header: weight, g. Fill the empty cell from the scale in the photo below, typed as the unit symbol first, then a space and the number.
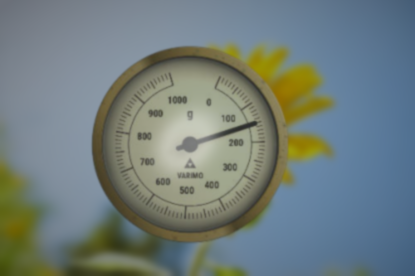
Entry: g 150
